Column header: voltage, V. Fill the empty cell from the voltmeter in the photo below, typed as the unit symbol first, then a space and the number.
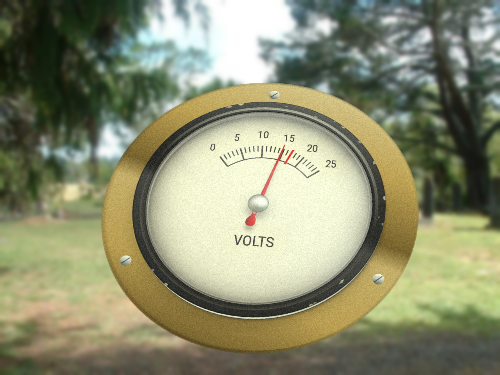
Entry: V 15
